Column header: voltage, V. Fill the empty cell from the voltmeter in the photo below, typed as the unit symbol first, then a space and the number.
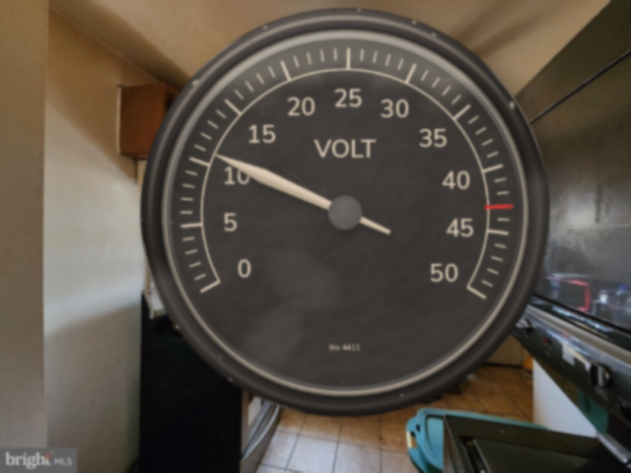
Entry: V 11
